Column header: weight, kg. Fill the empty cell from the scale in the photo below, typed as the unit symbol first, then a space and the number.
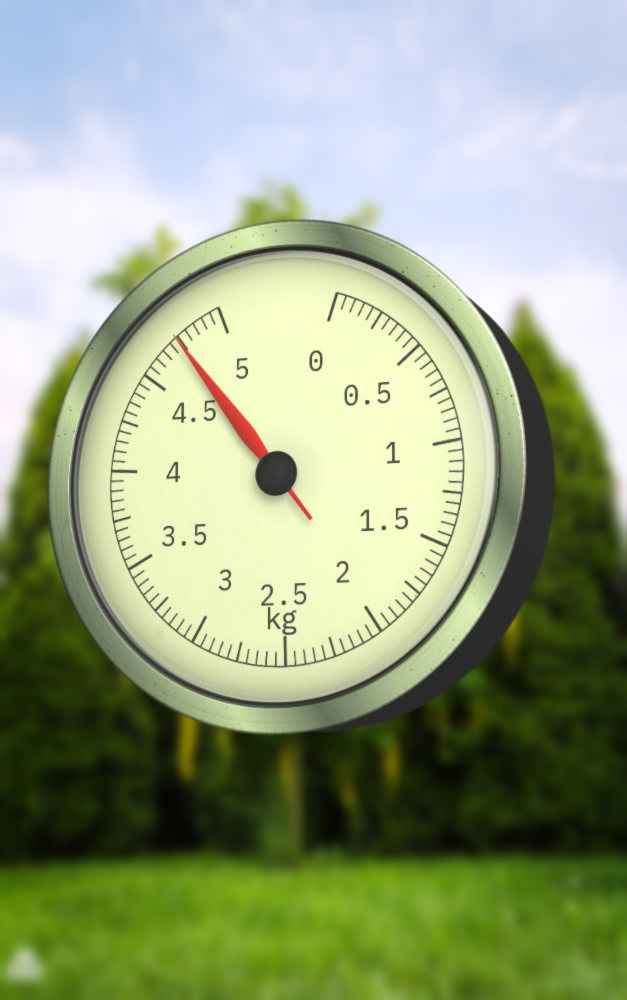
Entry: kg 4.75
